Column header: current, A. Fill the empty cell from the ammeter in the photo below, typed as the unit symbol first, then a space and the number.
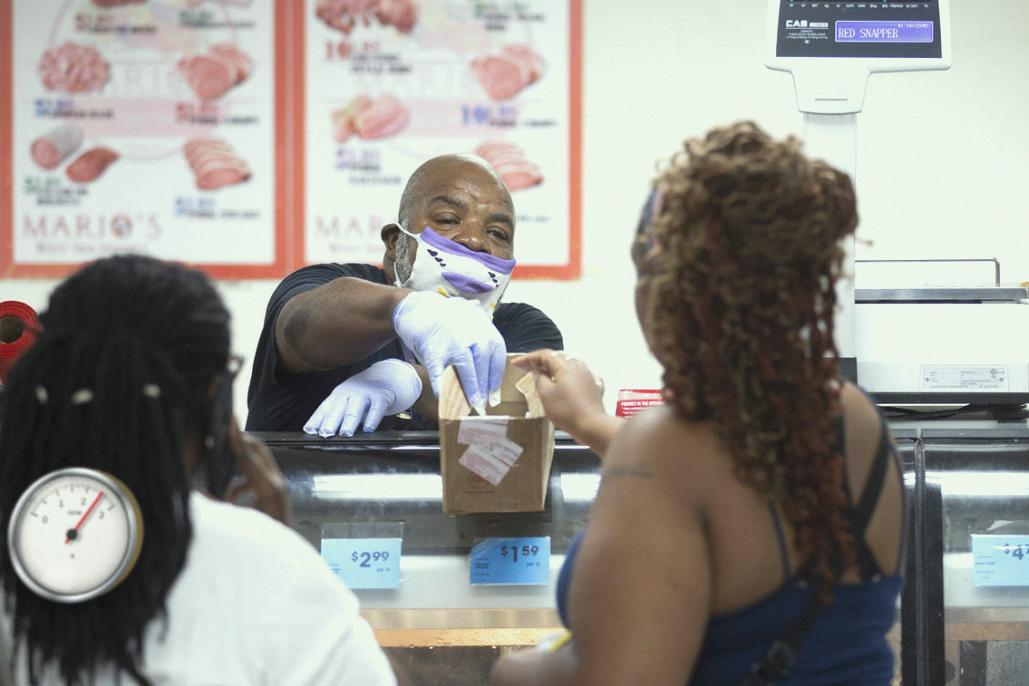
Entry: A 2.5
